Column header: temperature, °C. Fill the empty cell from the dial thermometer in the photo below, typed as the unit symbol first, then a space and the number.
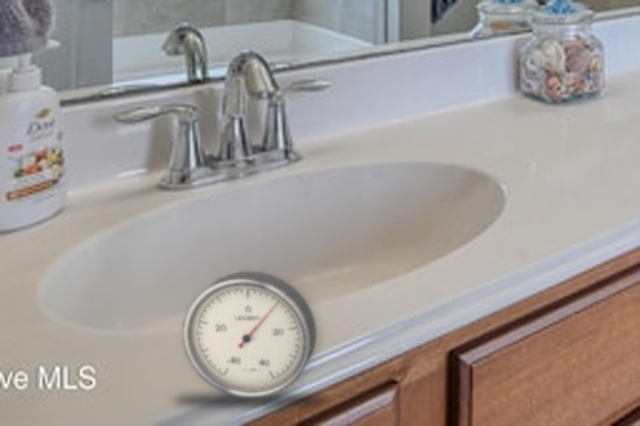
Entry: °C 10
